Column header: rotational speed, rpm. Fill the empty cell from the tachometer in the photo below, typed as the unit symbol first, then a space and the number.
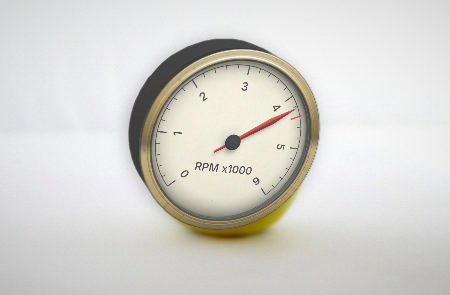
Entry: rpm 4200
